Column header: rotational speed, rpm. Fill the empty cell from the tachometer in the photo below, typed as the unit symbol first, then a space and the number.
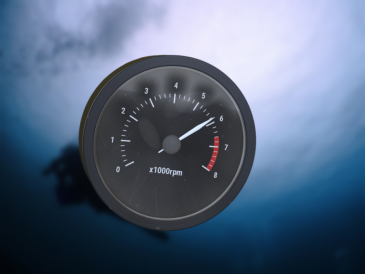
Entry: rpm 5800
